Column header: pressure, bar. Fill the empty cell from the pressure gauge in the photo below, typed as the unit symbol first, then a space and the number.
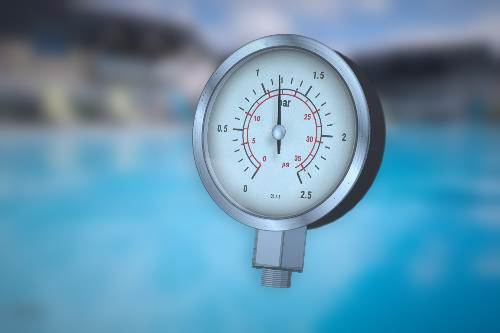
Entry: bar 1.2
